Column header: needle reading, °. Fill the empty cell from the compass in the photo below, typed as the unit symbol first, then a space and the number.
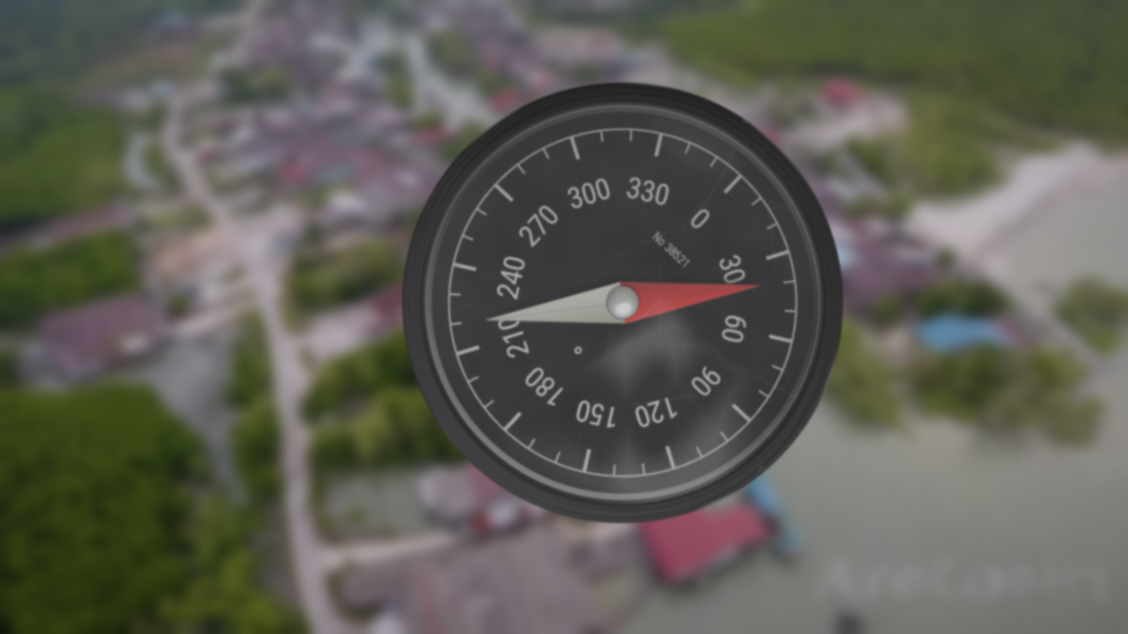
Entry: ° 40
